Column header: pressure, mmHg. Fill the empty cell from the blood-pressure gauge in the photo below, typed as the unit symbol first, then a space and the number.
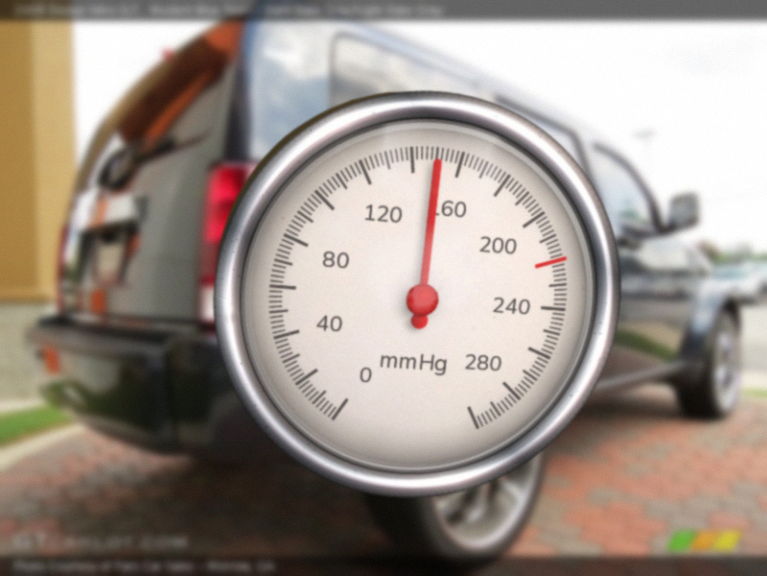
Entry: mmHg 150
